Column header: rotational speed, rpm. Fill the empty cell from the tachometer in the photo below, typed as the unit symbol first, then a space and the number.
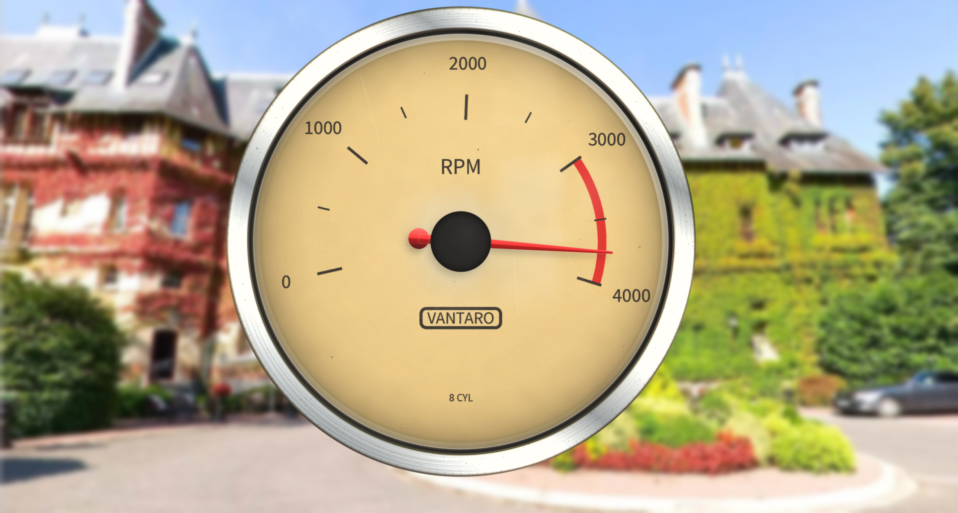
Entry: rpm 3750
